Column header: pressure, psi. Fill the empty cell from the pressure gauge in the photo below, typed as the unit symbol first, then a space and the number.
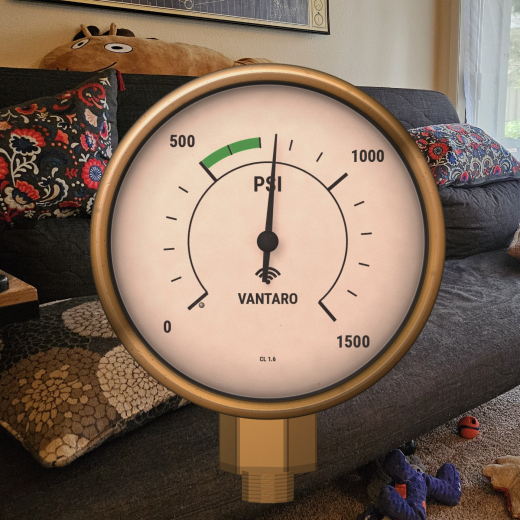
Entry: psi 750
